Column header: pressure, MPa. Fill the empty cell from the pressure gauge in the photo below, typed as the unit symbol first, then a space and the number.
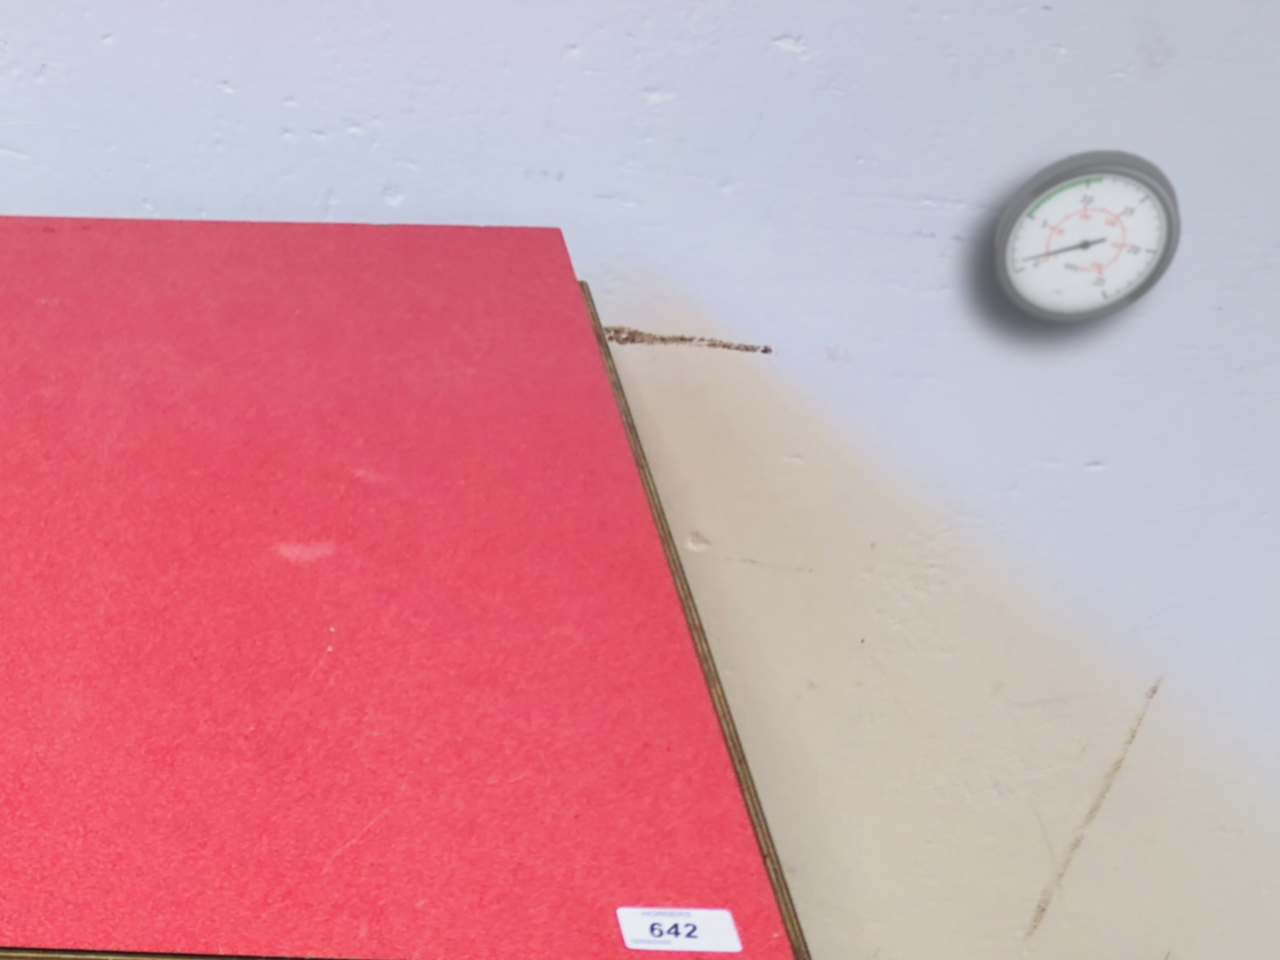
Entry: MPa 1
